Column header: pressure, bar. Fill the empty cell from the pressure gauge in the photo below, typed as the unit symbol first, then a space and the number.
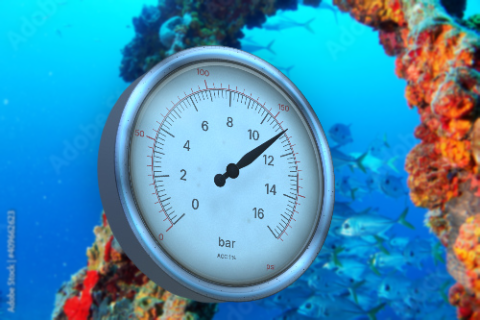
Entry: bar 11
